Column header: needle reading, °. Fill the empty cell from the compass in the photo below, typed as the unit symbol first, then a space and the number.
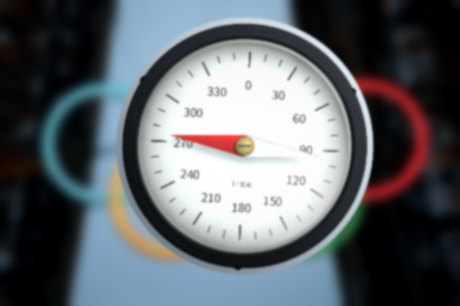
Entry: ° 275
